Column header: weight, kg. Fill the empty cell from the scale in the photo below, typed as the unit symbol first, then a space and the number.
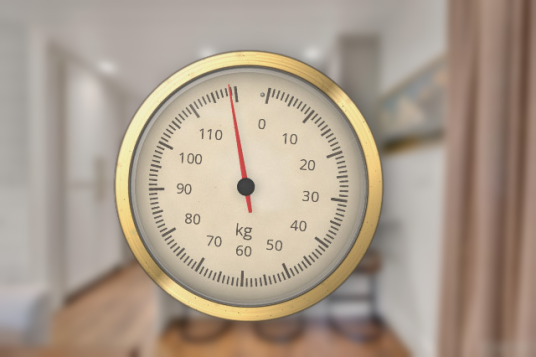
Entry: kg 119
